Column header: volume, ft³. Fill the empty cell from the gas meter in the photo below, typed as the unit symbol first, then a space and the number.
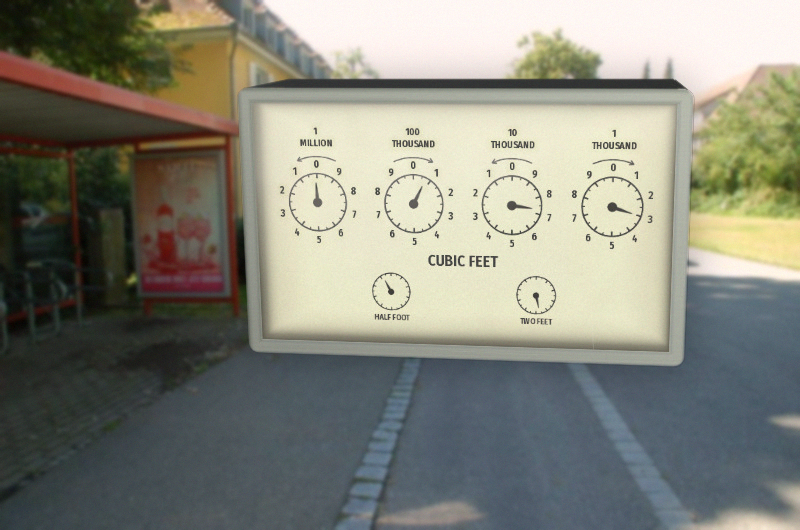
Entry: ft³ 7300
